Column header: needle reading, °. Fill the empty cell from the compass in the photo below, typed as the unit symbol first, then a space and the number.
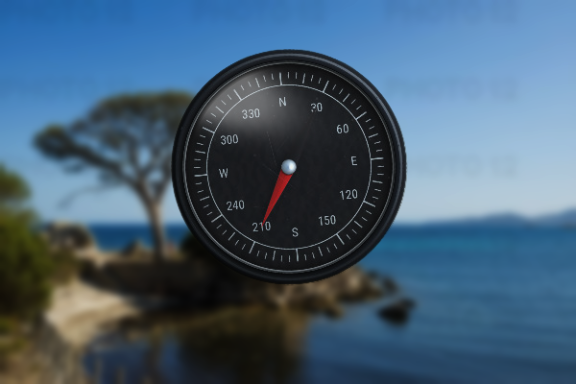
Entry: ° 210
